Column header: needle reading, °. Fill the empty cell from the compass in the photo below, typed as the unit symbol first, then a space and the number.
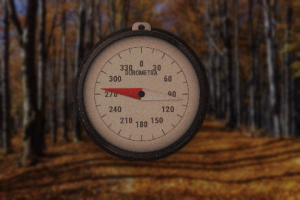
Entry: ° 277.5
